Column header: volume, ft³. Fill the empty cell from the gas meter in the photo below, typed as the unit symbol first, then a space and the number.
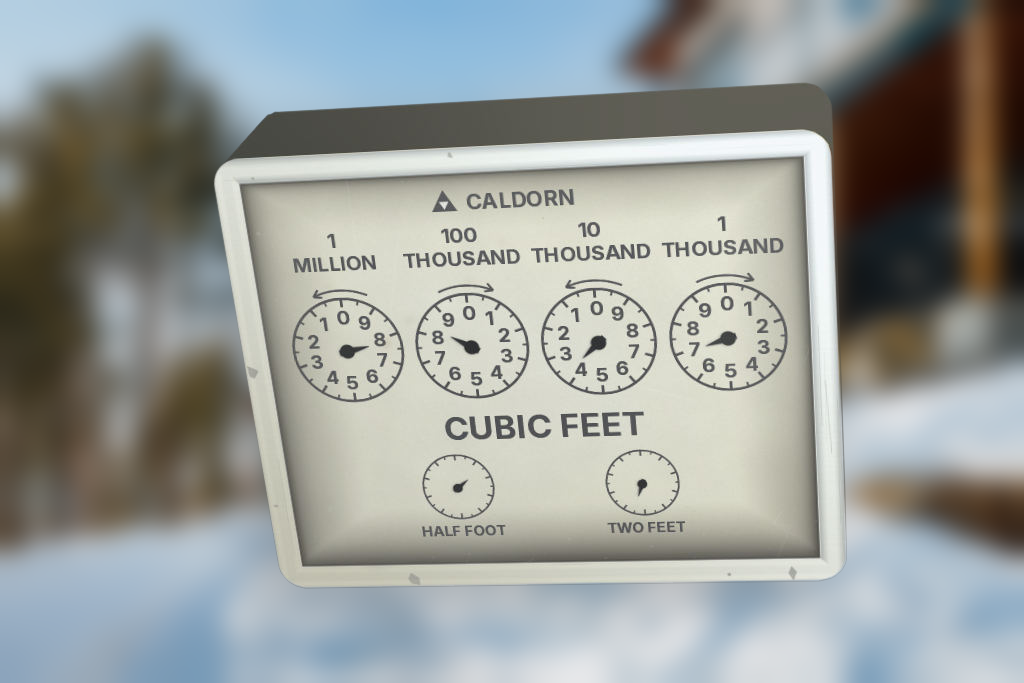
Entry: ft³ 783700
